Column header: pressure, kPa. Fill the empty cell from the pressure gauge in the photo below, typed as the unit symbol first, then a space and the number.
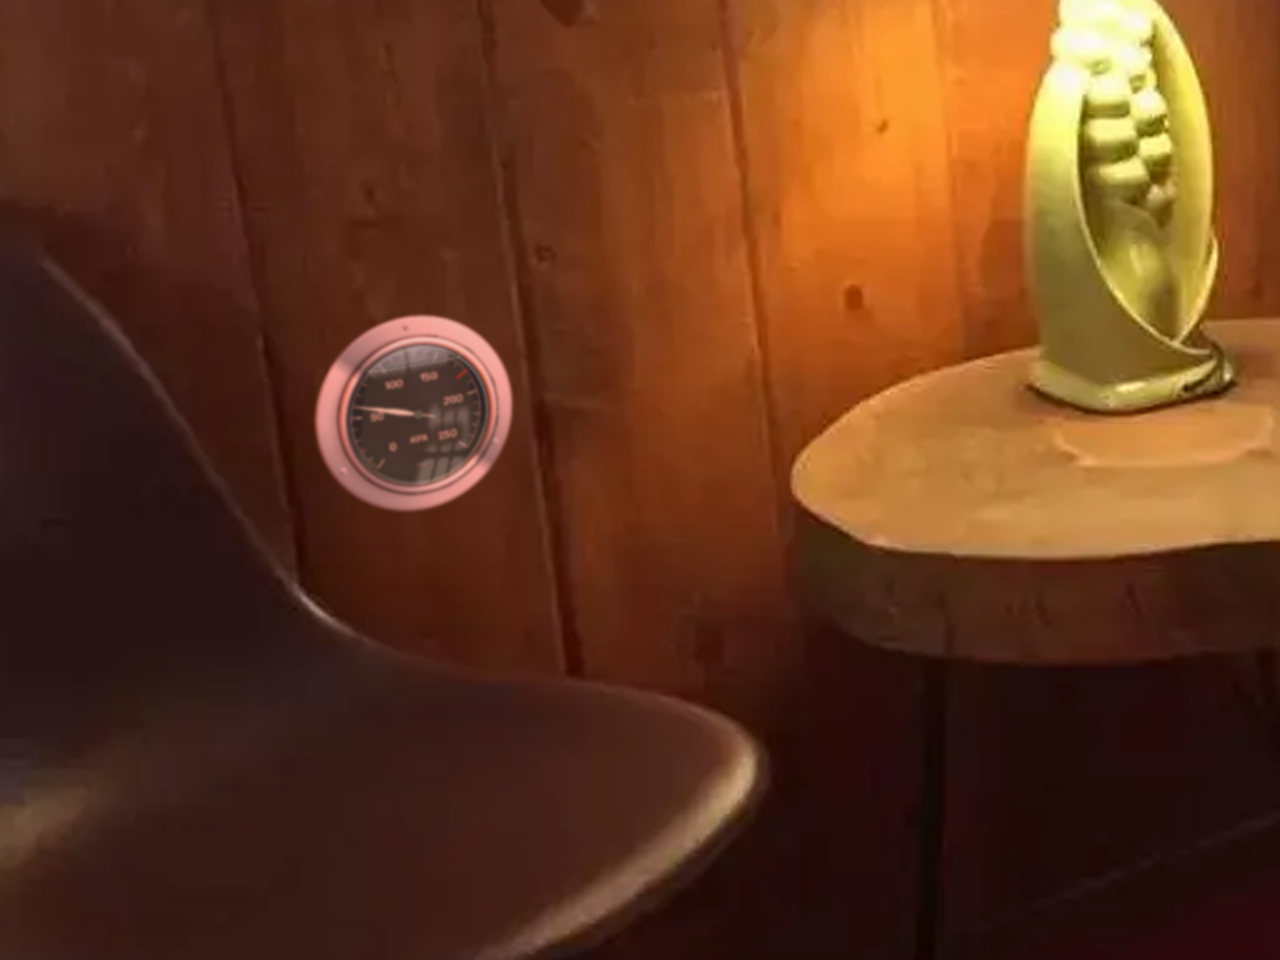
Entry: kPa 60
